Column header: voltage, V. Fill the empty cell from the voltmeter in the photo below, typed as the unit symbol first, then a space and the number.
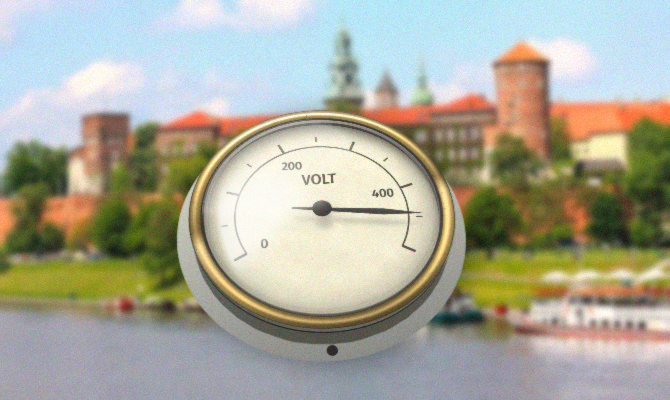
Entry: V 450
